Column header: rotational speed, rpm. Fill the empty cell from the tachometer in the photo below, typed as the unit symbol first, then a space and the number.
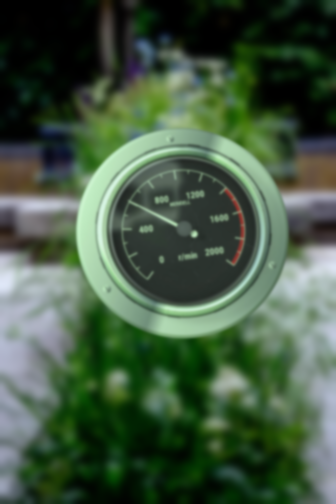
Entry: rpm 600
